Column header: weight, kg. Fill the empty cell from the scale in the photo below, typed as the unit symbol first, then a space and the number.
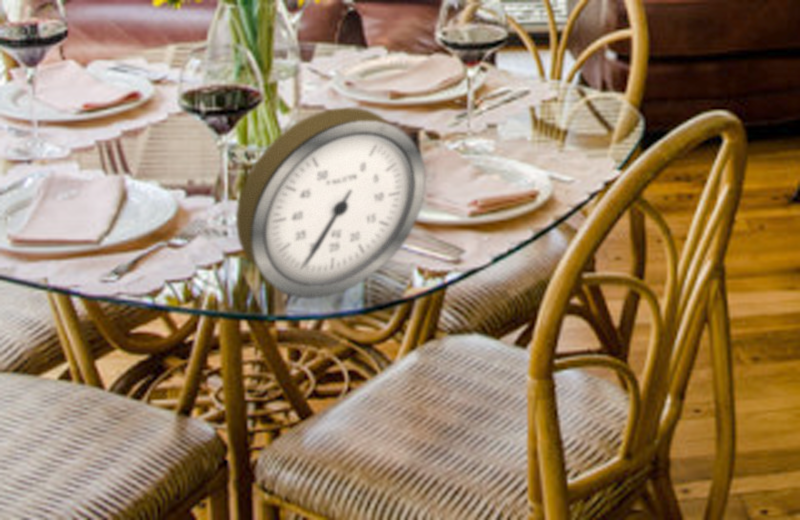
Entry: kg 30
